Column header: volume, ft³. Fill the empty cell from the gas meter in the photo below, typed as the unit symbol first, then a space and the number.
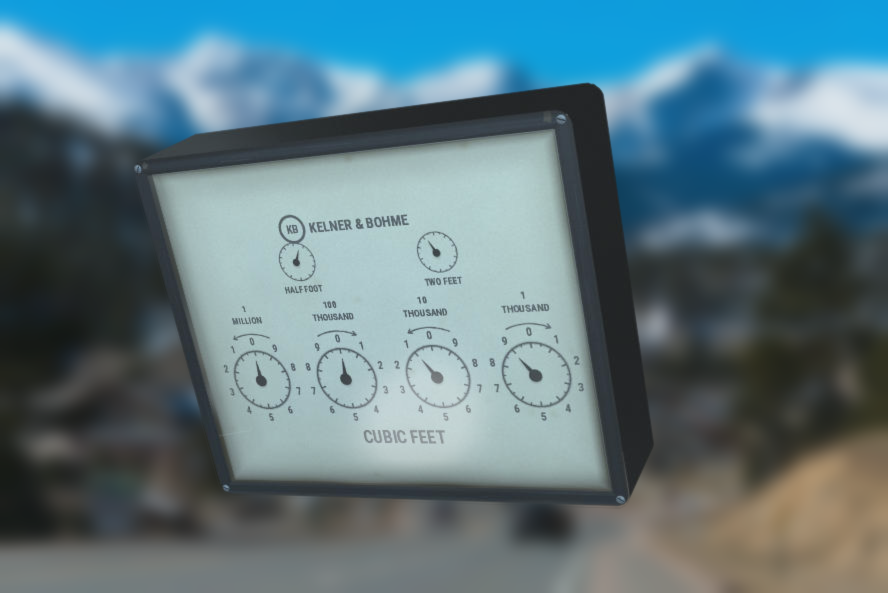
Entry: ft³ 900
